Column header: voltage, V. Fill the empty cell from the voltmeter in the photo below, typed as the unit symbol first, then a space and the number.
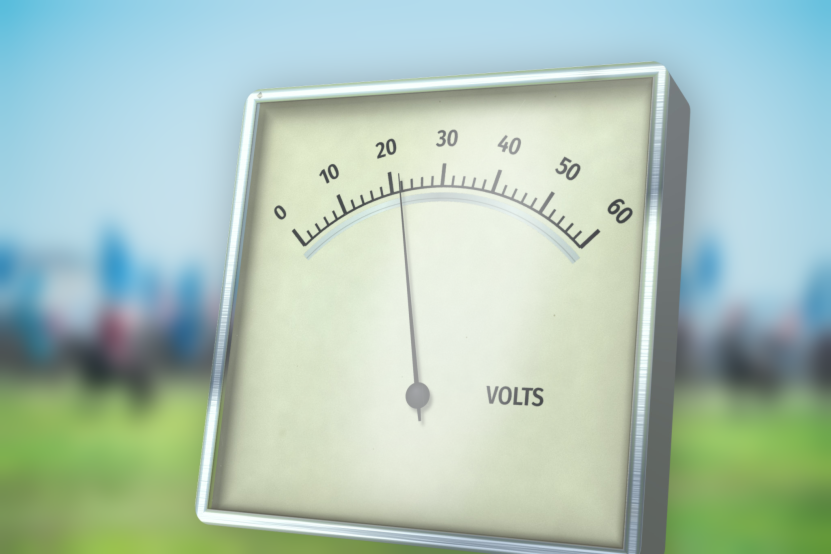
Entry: V 22
